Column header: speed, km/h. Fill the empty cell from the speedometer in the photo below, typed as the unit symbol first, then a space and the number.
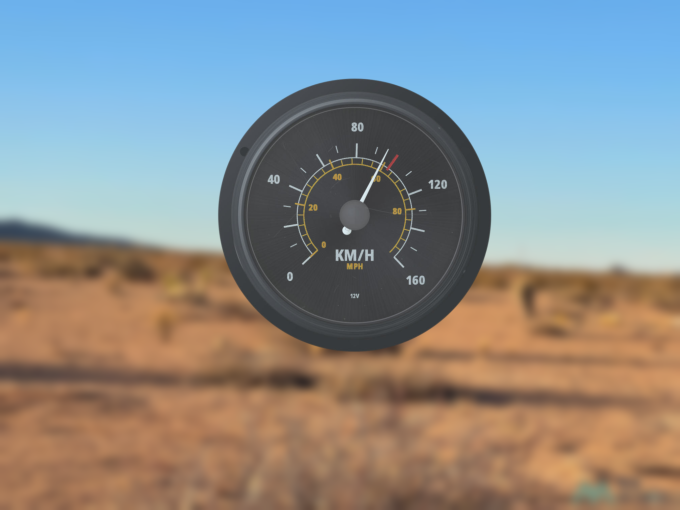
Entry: km/h 95
